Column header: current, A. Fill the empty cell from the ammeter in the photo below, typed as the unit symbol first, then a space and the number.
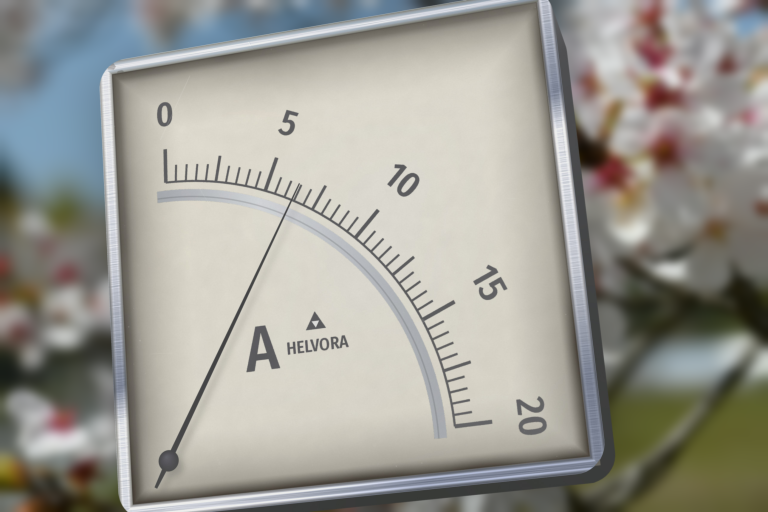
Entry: A 6.5
